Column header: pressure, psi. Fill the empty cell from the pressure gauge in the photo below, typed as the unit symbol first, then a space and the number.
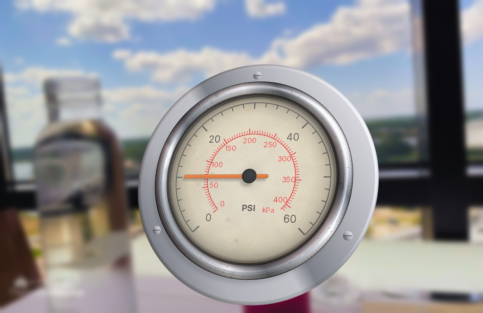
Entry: psi 10
